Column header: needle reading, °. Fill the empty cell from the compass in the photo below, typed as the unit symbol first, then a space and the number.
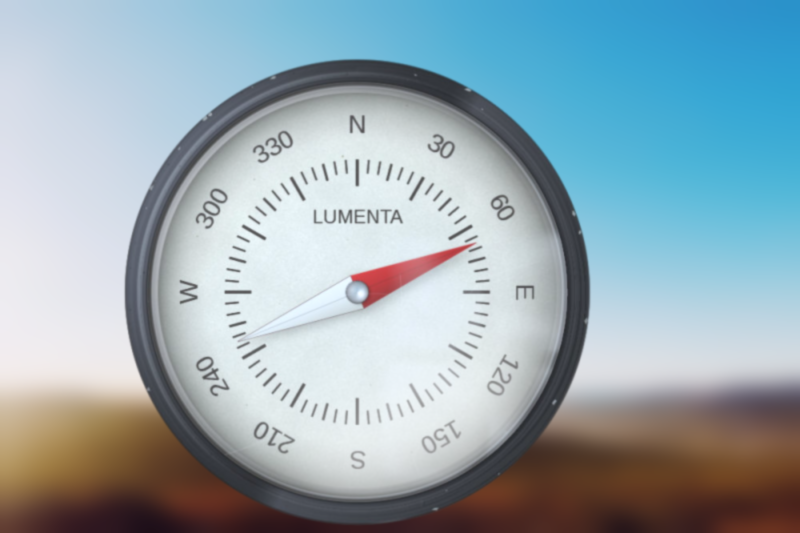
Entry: ° 67.5
